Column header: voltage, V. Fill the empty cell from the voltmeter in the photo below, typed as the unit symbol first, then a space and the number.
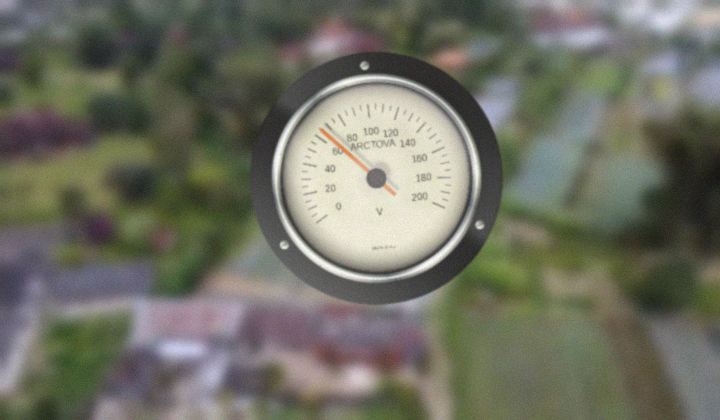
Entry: V 65
